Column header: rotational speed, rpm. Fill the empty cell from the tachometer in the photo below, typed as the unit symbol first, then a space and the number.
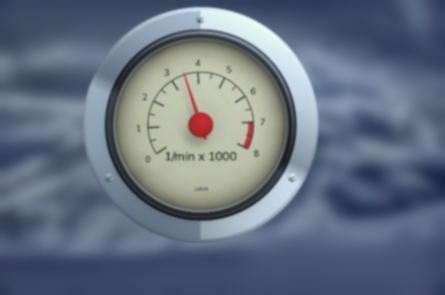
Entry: rpm 3500
